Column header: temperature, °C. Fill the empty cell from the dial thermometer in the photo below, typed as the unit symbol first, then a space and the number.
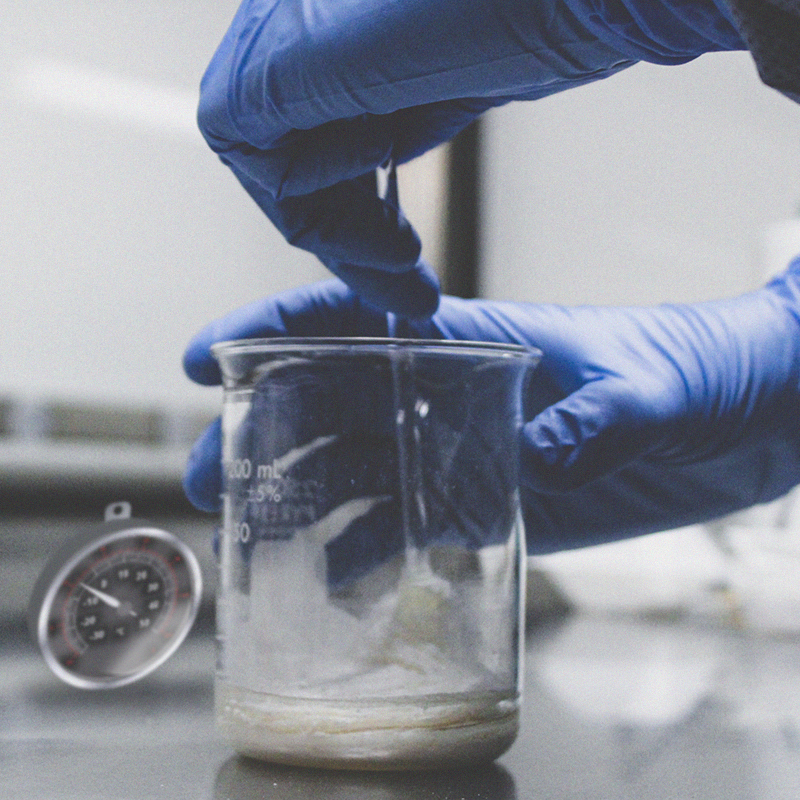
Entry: °C -5
